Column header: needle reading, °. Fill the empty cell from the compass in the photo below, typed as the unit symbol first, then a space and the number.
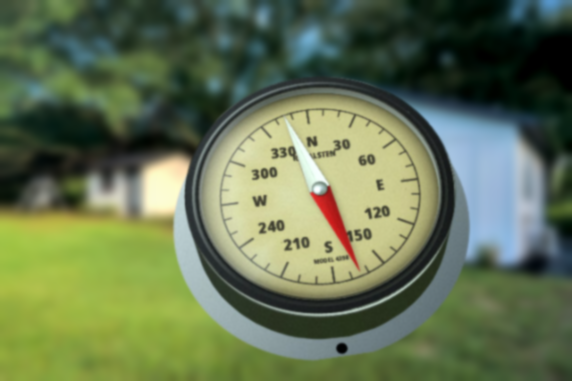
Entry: ° 165
